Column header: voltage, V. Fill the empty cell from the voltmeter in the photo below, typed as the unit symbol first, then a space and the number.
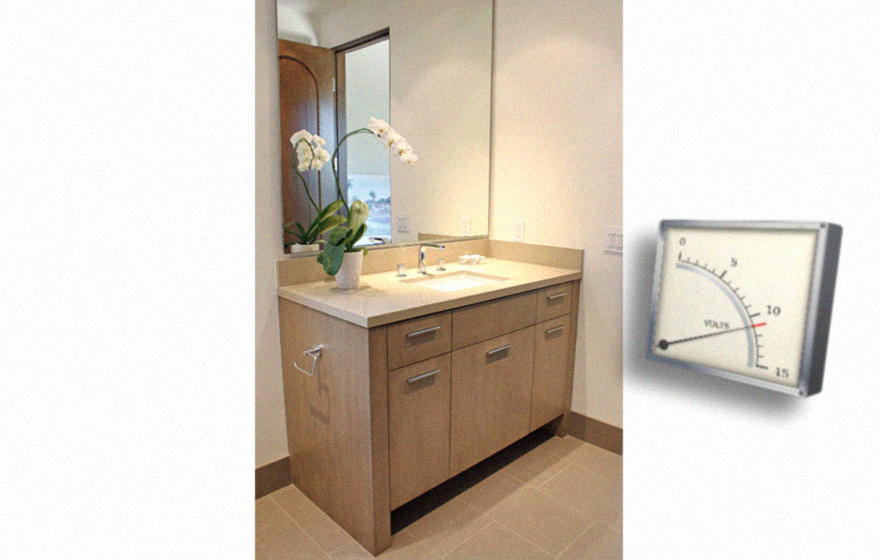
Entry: V 11
